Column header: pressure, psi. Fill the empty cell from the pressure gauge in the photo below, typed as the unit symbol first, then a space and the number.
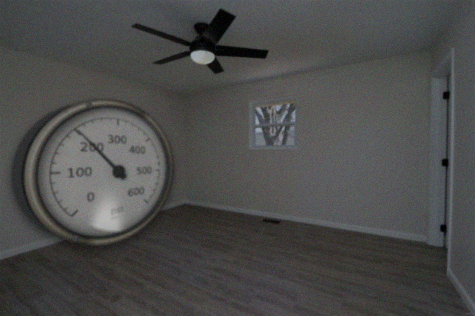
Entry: psi 200
